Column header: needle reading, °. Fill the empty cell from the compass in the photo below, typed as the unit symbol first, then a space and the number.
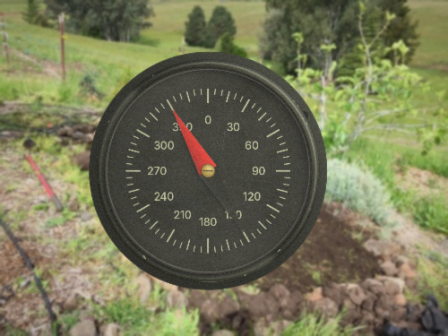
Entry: ° 330
